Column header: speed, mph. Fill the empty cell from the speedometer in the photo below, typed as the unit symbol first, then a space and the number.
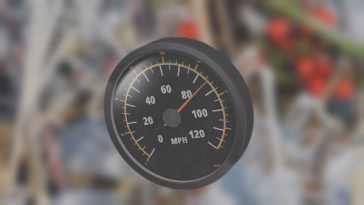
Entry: mph 85
